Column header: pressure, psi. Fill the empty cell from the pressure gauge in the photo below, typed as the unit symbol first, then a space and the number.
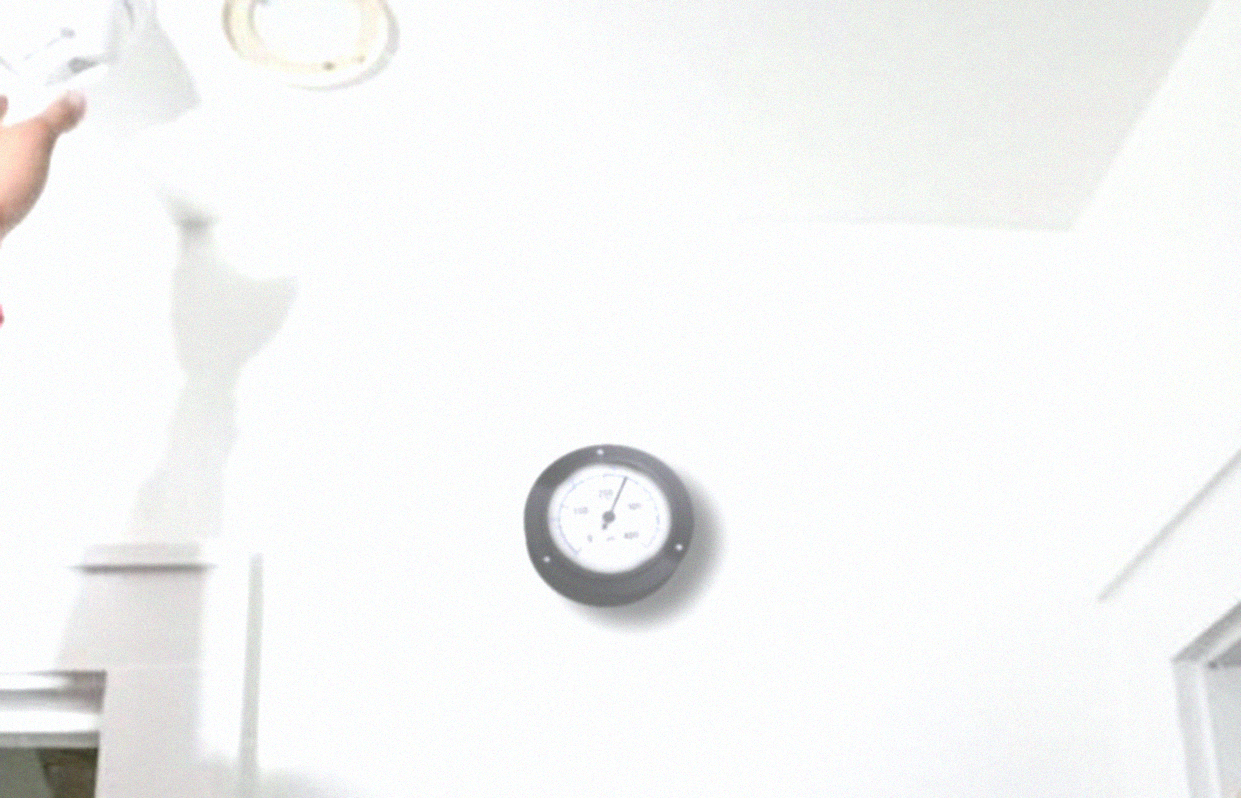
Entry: psi 240
